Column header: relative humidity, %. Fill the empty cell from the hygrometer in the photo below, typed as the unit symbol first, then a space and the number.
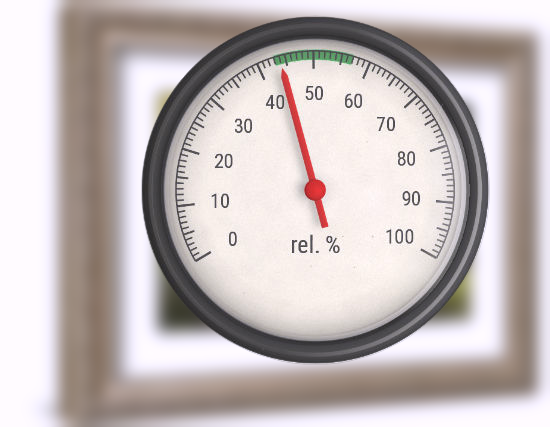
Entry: % 44
